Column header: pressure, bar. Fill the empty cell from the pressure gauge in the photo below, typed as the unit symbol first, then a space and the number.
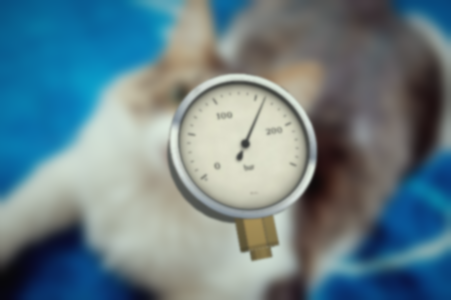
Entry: bar 160
